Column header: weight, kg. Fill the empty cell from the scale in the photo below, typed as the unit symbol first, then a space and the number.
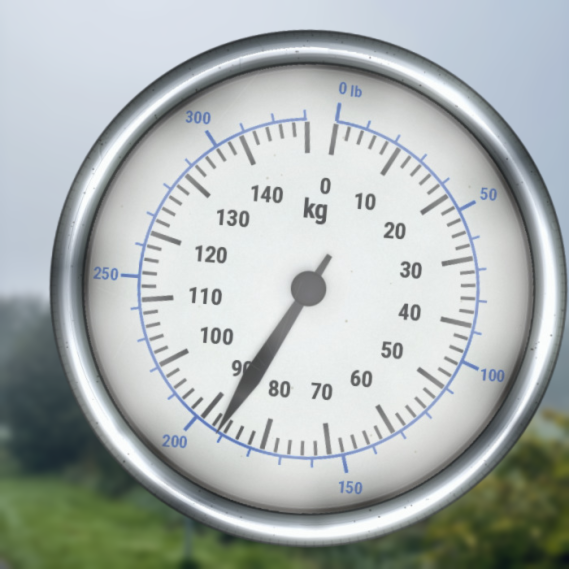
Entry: kg 87
